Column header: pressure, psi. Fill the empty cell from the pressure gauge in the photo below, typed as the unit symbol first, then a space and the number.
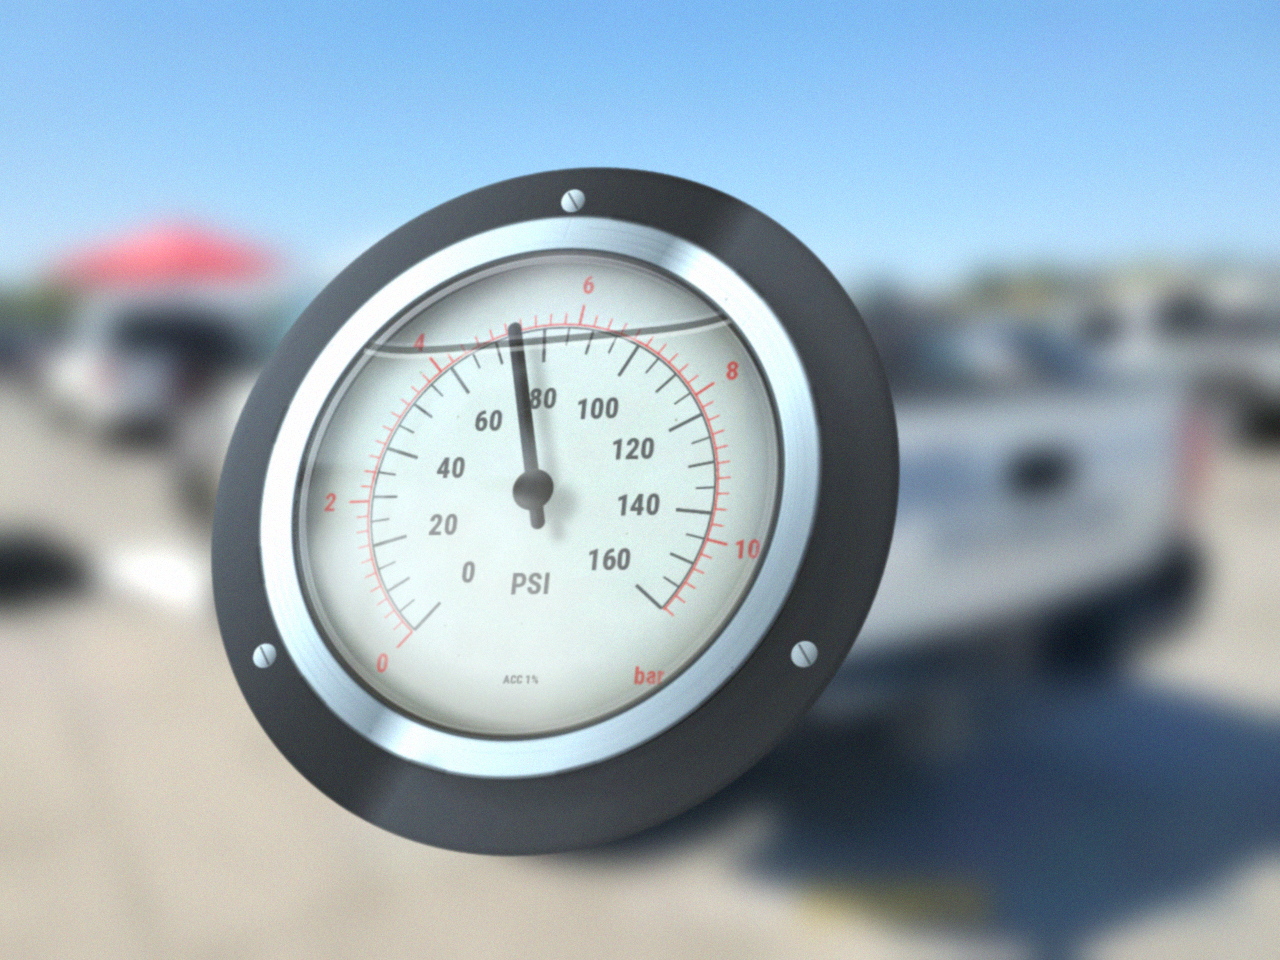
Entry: psi 75
